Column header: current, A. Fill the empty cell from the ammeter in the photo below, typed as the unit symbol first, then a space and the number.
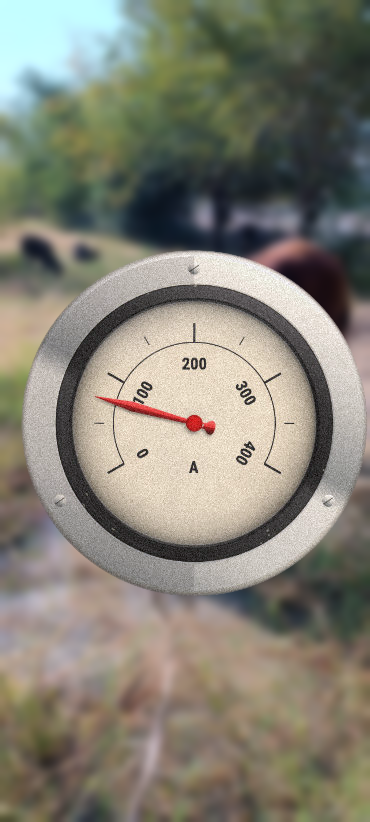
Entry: A 75
